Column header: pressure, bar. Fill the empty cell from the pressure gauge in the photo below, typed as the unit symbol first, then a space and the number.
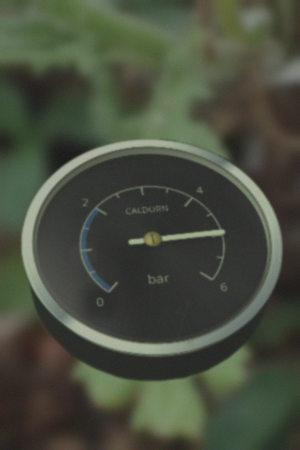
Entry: bar 5
